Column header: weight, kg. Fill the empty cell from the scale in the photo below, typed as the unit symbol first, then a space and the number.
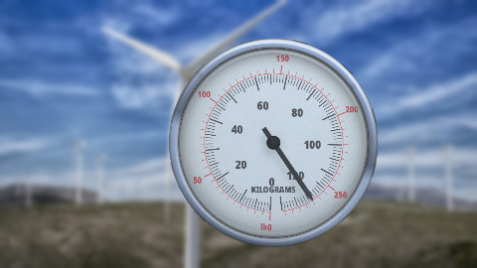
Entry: kg 120
